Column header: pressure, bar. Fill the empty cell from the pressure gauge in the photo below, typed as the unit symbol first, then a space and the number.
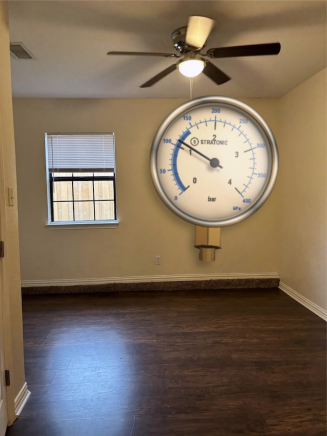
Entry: bar 1.1
